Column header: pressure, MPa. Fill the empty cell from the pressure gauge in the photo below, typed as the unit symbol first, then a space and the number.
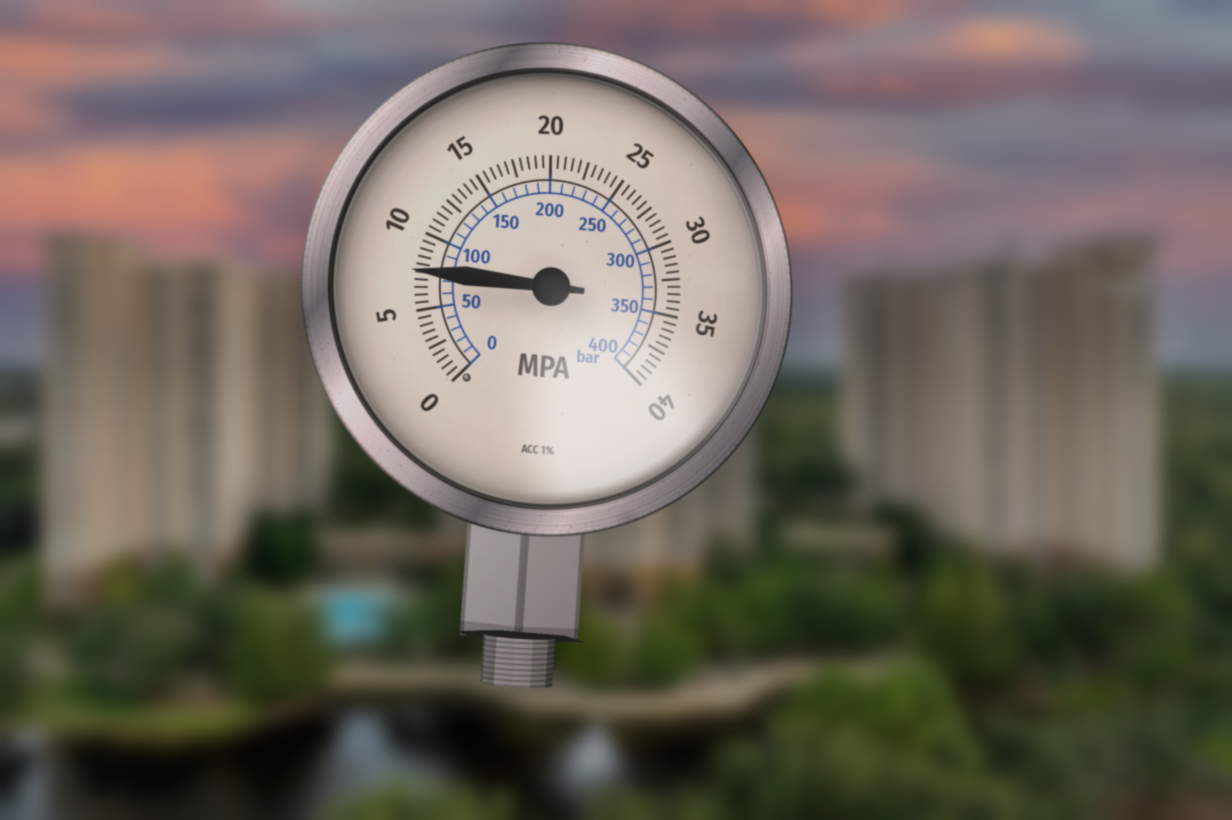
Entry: MPa 7.5
